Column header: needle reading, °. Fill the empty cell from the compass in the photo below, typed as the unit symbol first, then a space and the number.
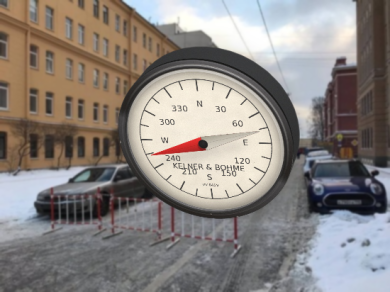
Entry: ° 255
